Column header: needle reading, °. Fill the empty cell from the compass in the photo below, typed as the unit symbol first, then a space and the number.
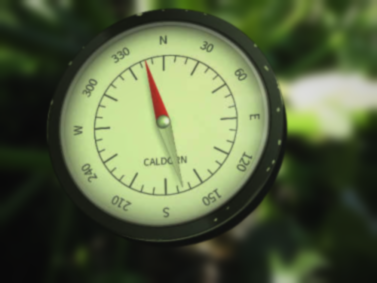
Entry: ° 345
